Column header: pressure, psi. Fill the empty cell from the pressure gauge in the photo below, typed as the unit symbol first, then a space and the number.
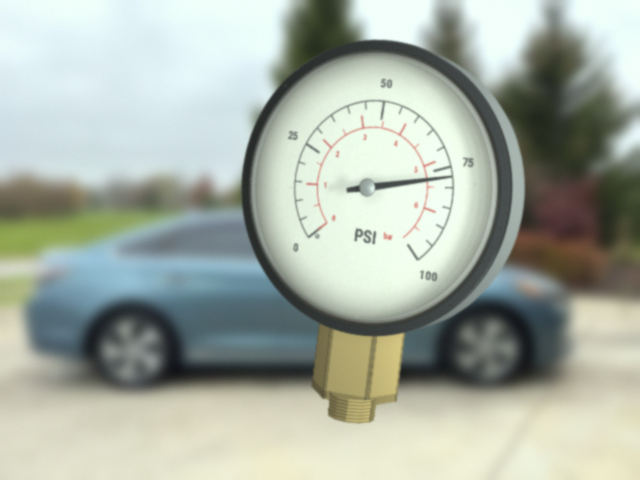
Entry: psi 77.5
